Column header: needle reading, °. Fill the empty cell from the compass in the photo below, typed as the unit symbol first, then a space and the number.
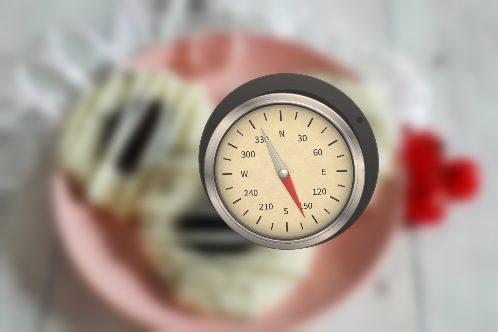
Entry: ° 157.5
